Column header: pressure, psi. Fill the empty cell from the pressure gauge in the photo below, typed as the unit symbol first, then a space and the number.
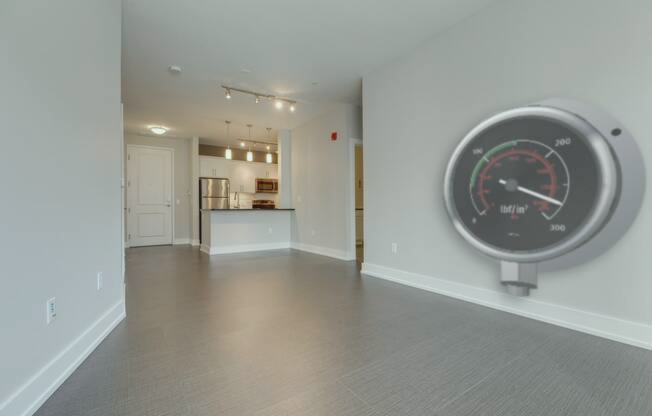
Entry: psi 275
